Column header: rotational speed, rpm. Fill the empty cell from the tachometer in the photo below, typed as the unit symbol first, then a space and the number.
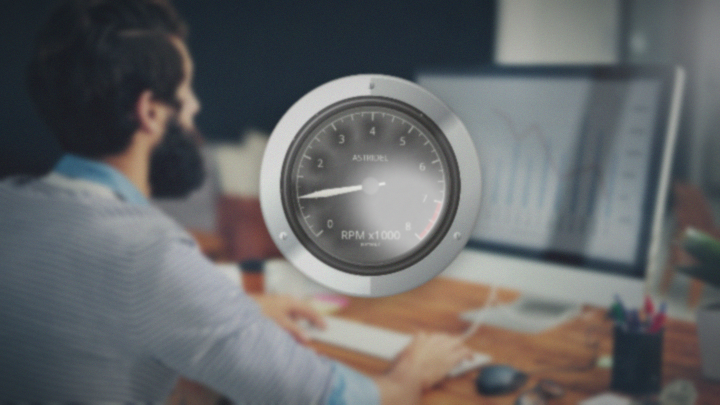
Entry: rpm 1000
